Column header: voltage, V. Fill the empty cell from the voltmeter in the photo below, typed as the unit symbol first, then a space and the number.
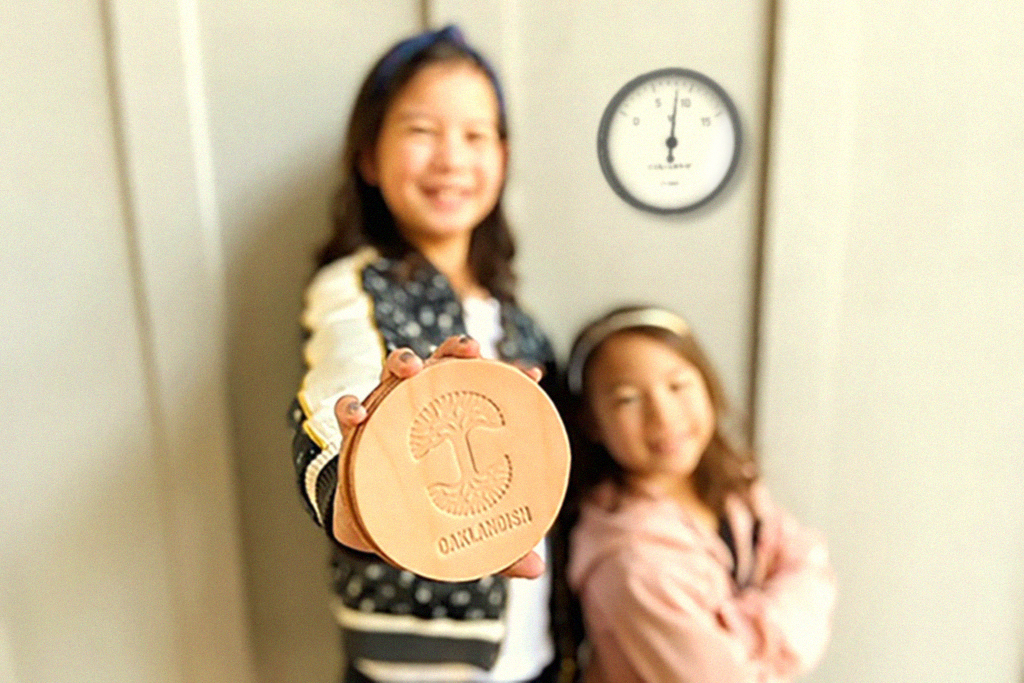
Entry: V 8
